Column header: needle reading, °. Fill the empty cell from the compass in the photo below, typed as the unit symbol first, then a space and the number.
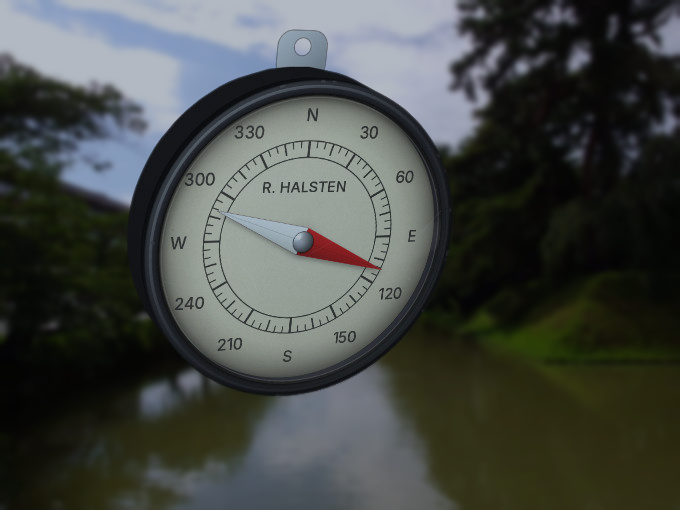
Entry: ° 110
